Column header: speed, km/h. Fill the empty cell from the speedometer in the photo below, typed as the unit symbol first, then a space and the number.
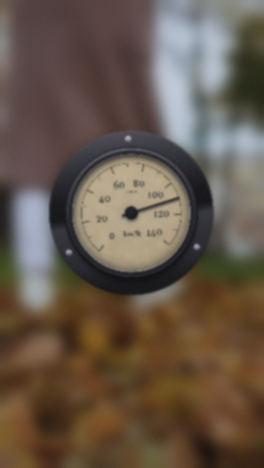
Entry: km/h 110
